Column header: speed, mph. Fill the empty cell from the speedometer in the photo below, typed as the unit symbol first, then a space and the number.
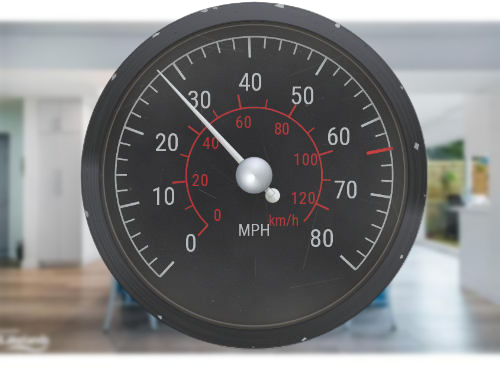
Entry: mph 28
